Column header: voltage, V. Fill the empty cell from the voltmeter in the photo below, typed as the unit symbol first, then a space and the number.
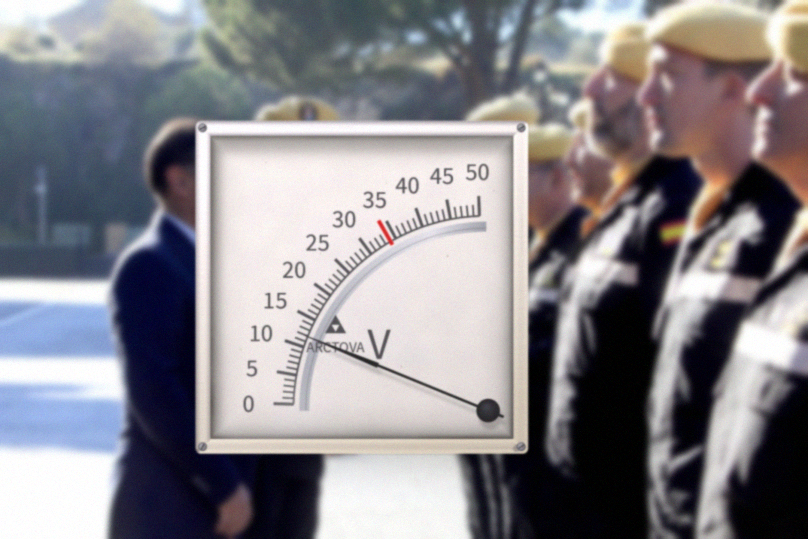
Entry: V 12
